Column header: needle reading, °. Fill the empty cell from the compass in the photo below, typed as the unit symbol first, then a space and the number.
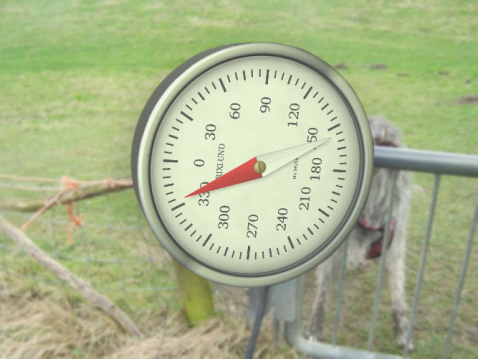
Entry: ° 335
